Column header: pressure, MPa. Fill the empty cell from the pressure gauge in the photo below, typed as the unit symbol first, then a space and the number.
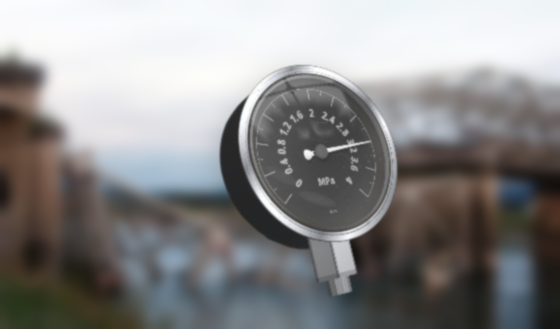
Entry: MPa 3.2
